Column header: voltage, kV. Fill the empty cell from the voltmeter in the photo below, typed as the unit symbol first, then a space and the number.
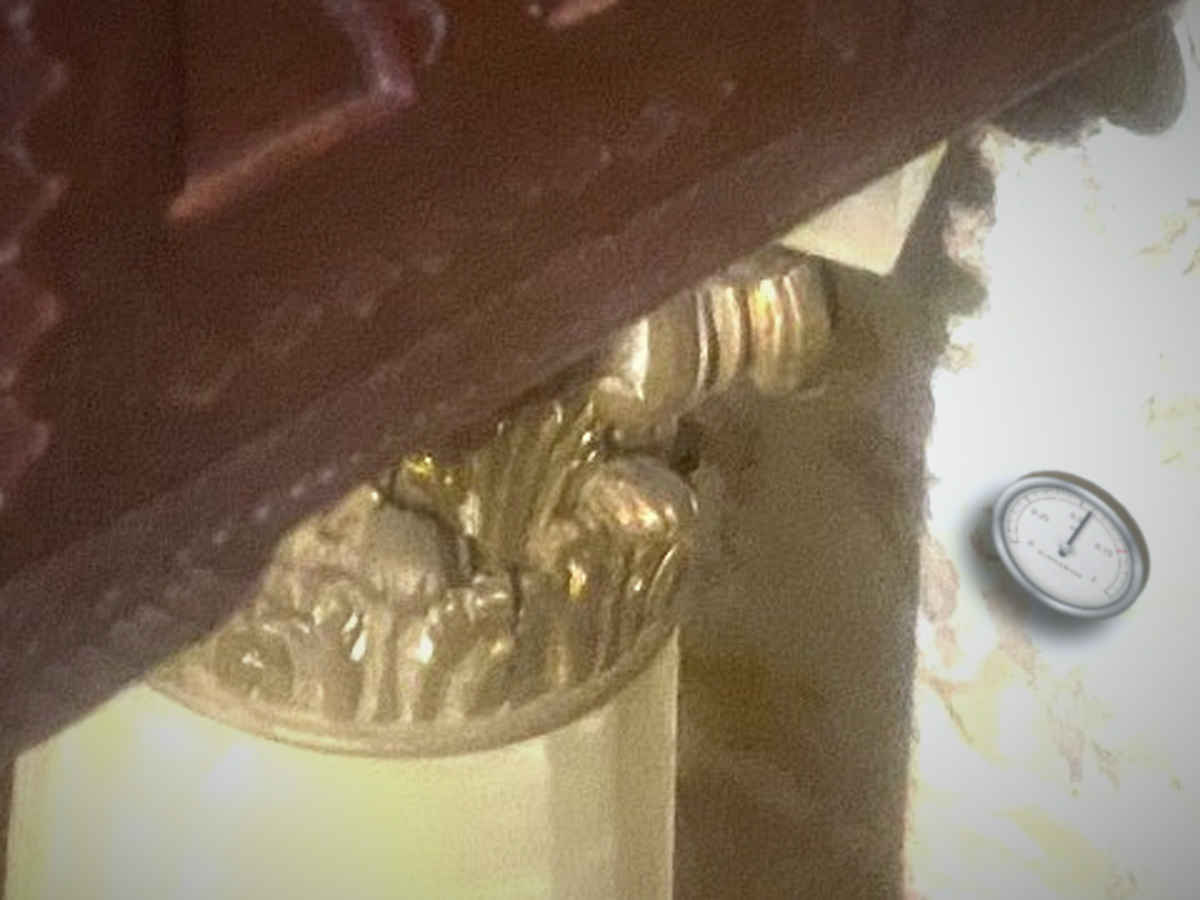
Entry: kV 0.55
